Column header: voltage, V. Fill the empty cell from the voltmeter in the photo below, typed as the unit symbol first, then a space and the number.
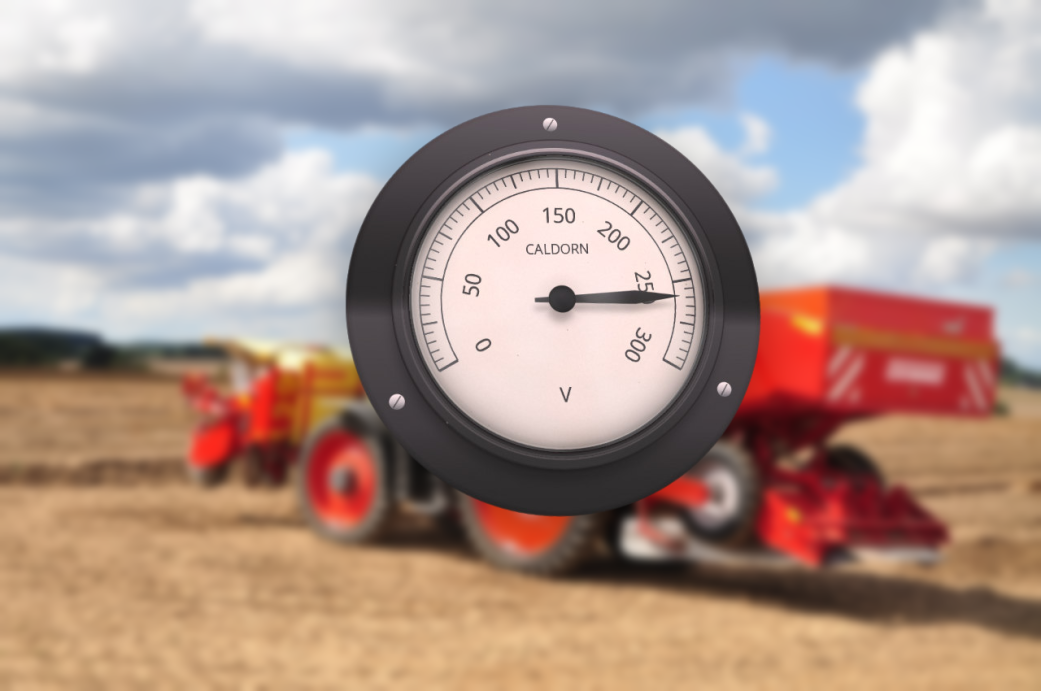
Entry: V 260
